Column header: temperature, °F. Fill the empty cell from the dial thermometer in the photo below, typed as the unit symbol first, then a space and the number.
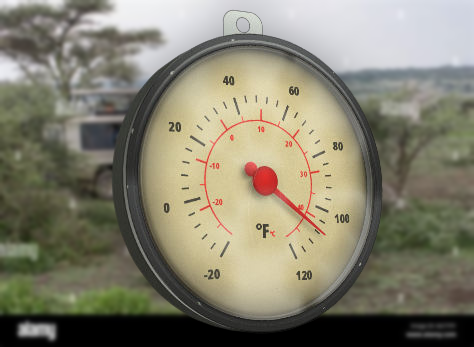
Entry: °F 108
